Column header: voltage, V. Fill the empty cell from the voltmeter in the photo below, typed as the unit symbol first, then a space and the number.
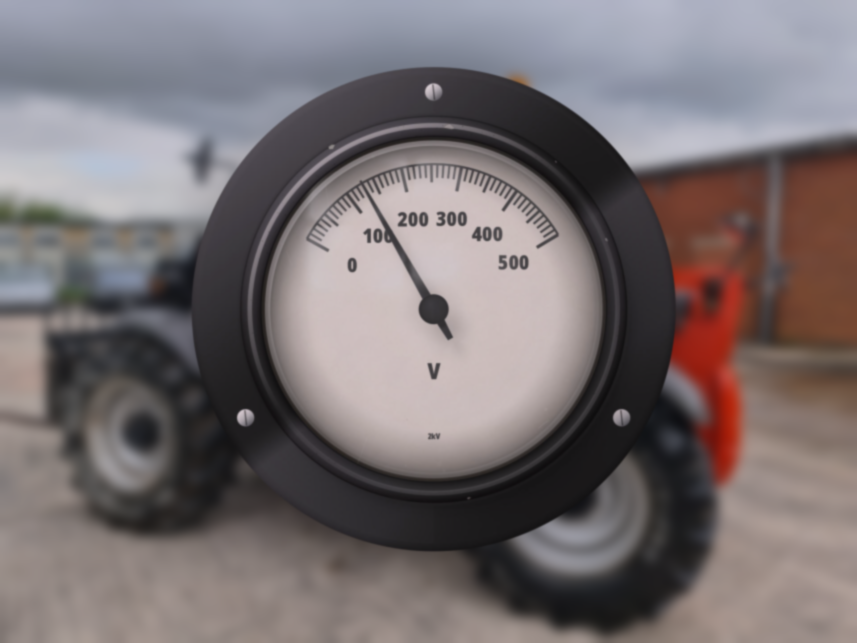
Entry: V 130
